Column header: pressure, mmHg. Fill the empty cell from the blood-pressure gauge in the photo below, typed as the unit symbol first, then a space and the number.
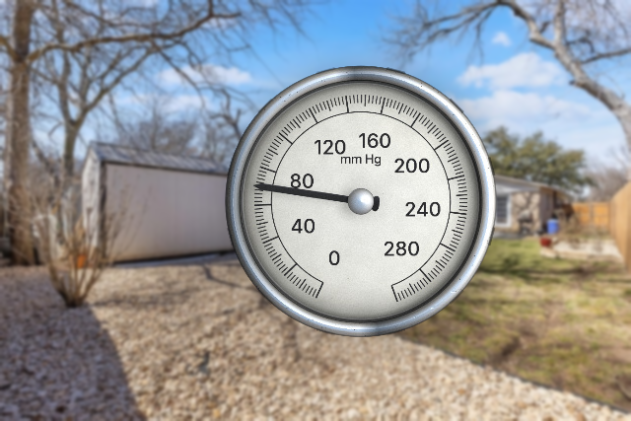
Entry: mmHg 70
